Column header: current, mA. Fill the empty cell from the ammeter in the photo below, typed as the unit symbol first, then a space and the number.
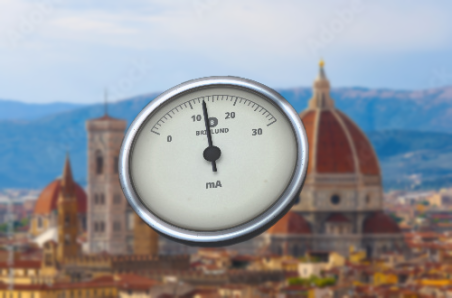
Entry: mA 13
